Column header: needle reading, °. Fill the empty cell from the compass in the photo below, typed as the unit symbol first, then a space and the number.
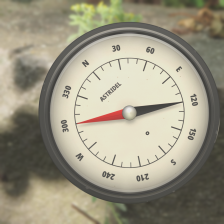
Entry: ° 300
